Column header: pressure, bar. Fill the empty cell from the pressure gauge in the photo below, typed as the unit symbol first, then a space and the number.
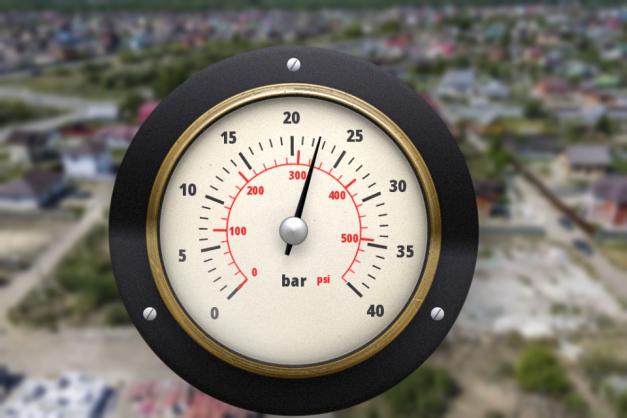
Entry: bar 22.5
